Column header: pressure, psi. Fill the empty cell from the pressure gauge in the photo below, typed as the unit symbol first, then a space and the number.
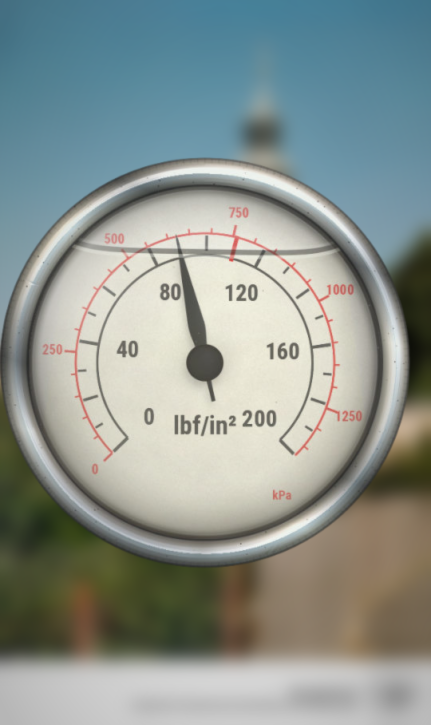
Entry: psi 90
